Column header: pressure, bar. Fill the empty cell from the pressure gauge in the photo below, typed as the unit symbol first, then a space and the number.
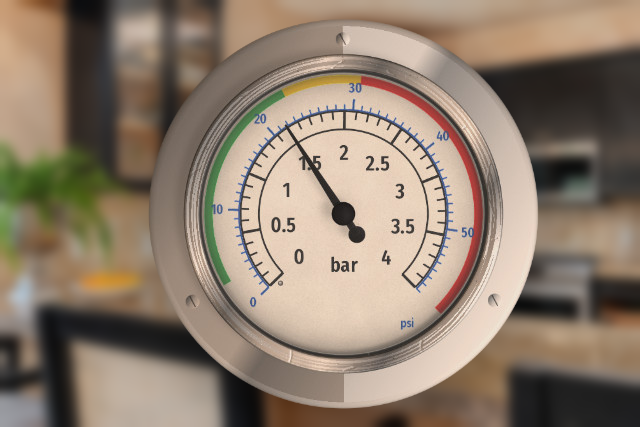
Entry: bar 1.5
